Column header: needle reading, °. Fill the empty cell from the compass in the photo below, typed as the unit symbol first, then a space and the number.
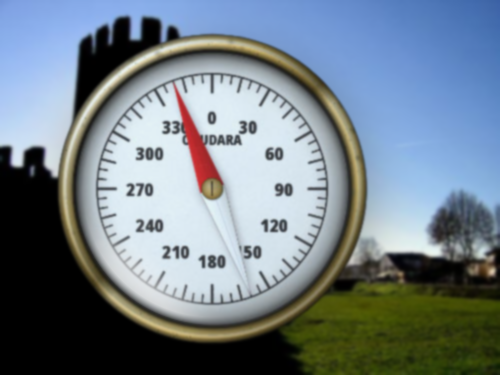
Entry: ° 340
